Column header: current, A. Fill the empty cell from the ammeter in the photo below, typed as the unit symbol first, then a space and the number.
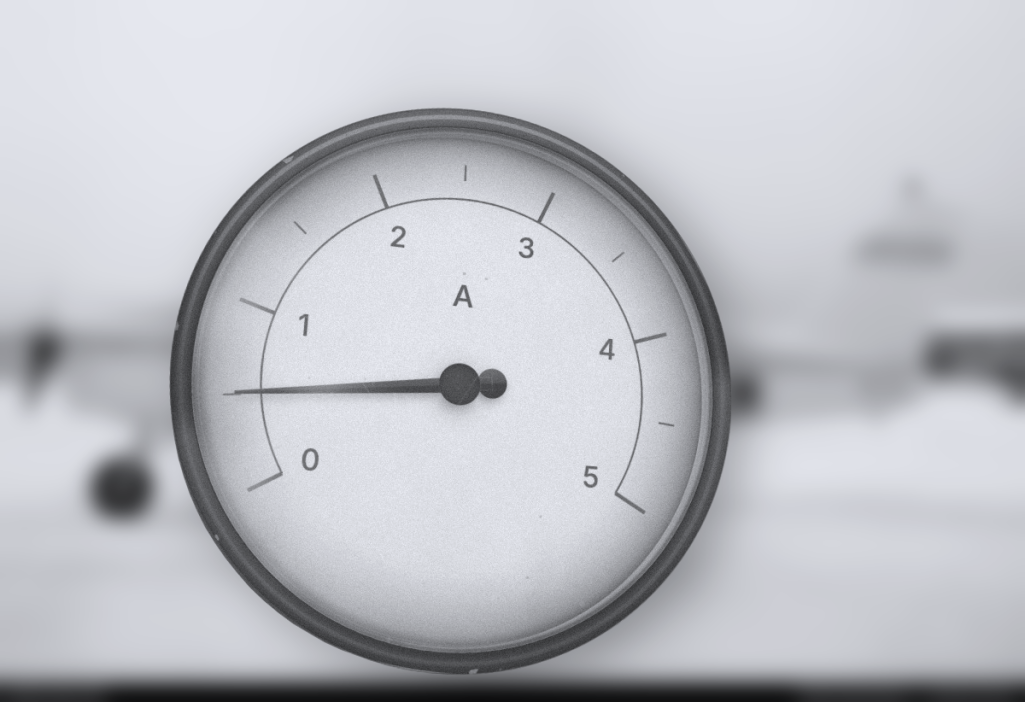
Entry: A 0.5
